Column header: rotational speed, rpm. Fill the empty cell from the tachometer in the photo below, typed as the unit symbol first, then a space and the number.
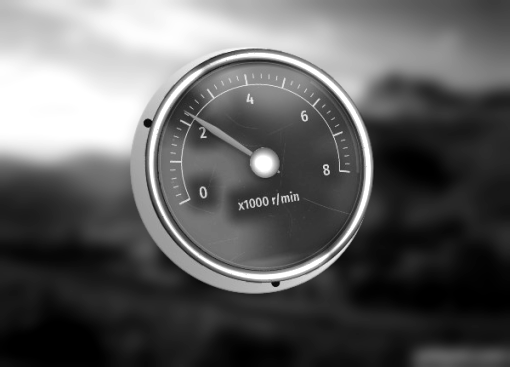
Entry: rpm 2200
